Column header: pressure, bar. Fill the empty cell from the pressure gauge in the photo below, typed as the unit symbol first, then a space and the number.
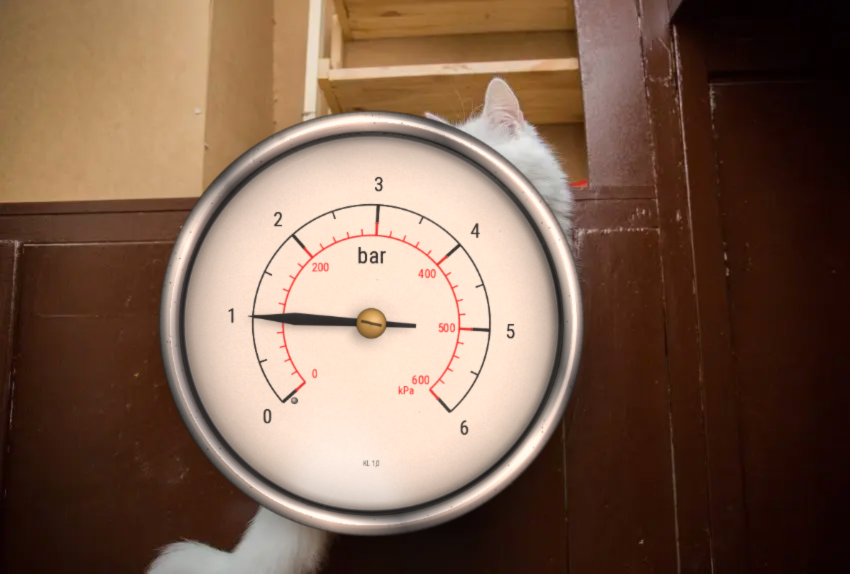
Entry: bar 1
